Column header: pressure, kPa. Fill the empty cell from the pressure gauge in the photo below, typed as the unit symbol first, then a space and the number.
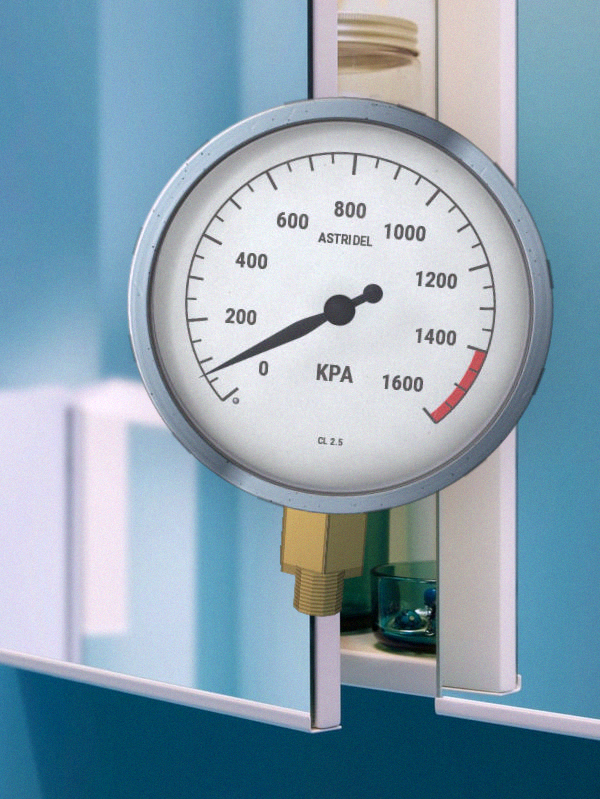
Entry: kPa 75
